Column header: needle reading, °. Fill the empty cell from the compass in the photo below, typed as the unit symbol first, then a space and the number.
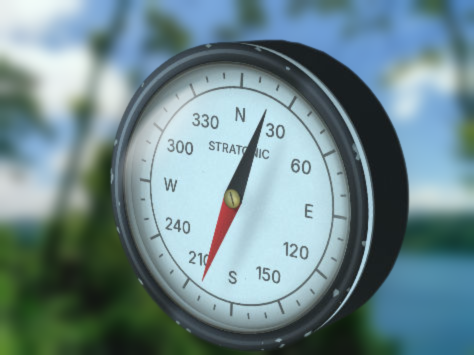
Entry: ° 200
